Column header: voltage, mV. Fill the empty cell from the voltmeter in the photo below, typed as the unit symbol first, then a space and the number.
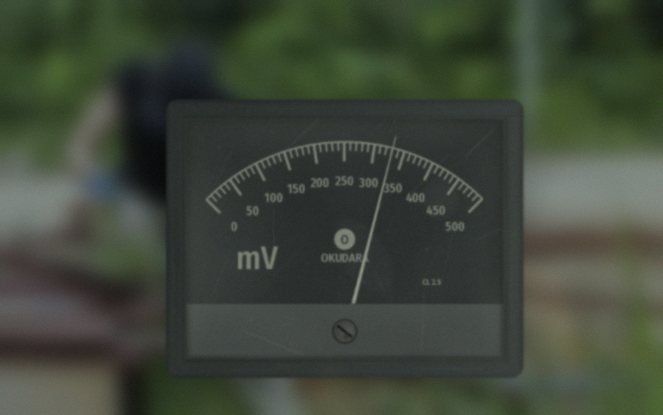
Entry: mV 330
